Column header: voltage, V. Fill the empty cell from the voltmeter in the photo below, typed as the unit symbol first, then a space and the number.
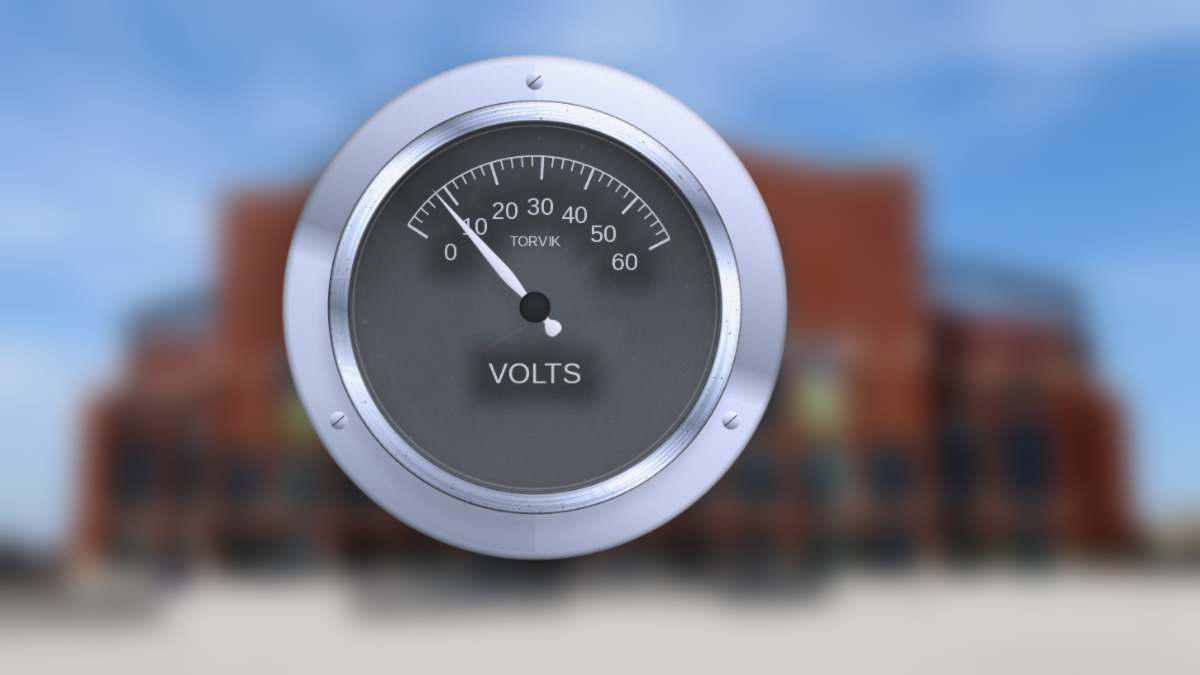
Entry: V 8
